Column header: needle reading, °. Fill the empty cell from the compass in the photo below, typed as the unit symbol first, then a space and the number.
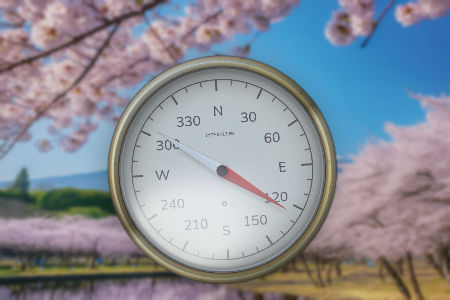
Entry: ° 125
